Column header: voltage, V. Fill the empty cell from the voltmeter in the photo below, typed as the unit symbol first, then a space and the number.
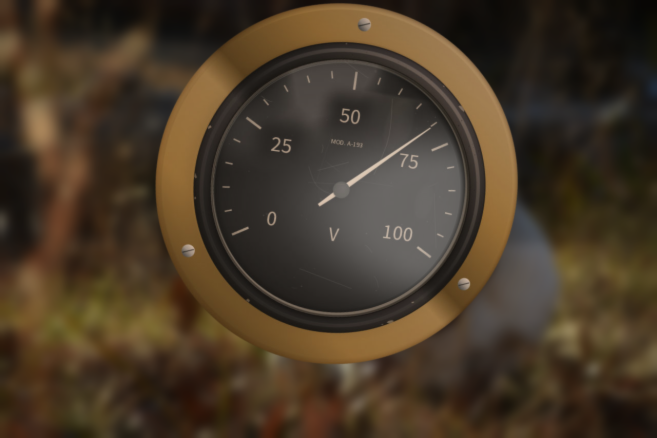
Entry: V 70
